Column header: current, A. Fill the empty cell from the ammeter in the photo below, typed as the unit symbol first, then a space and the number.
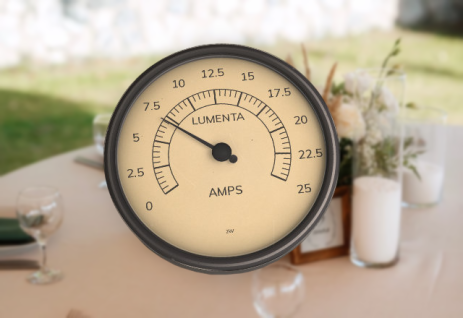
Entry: A 7
